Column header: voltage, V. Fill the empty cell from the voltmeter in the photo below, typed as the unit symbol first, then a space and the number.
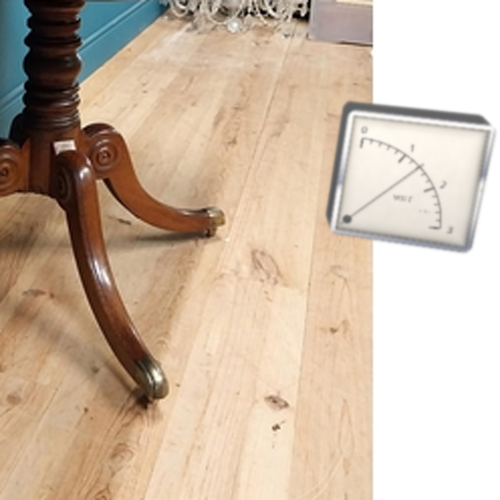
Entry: V 1.4
